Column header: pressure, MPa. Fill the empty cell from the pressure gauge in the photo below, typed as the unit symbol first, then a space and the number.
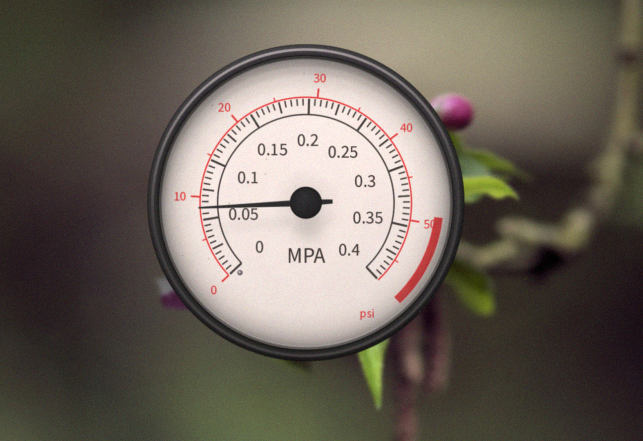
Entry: MPa 0.06
